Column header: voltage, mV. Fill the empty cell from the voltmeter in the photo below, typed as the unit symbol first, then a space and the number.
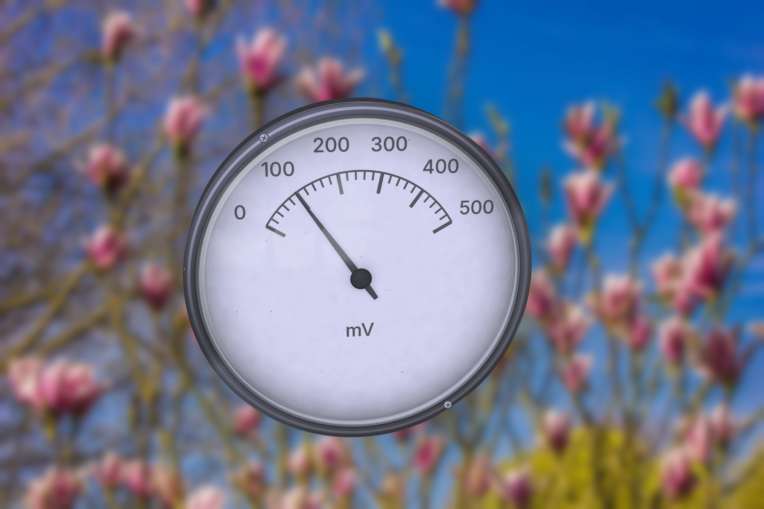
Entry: mV 100
